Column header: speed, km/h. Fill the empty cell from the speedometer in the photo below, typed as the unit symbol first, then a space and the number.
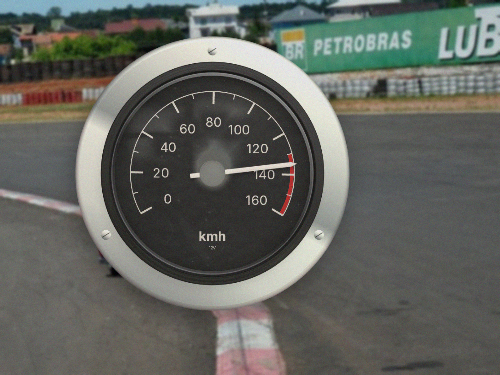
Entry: km/h 135
